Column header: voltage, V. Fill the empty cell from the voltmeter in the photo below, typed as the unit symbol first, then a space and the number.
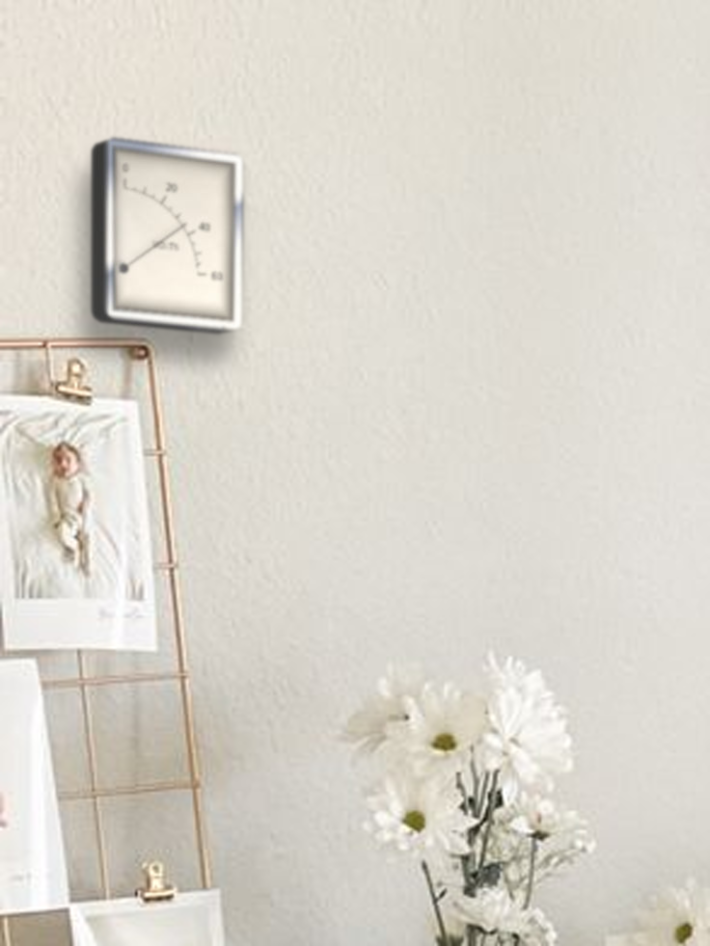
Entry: V 35
